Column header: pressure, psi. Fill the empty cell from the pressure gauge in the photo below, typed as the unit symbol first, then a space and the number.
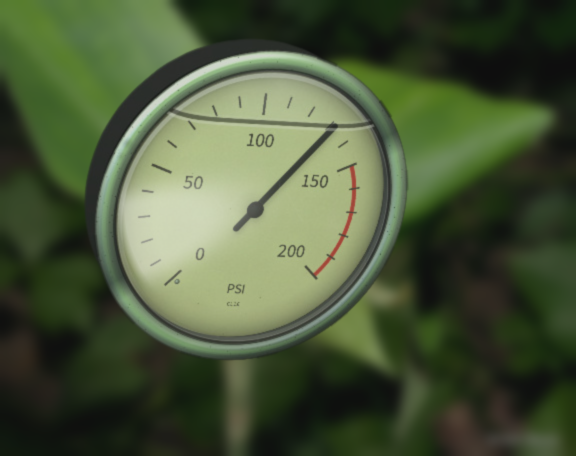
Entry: psi 130
